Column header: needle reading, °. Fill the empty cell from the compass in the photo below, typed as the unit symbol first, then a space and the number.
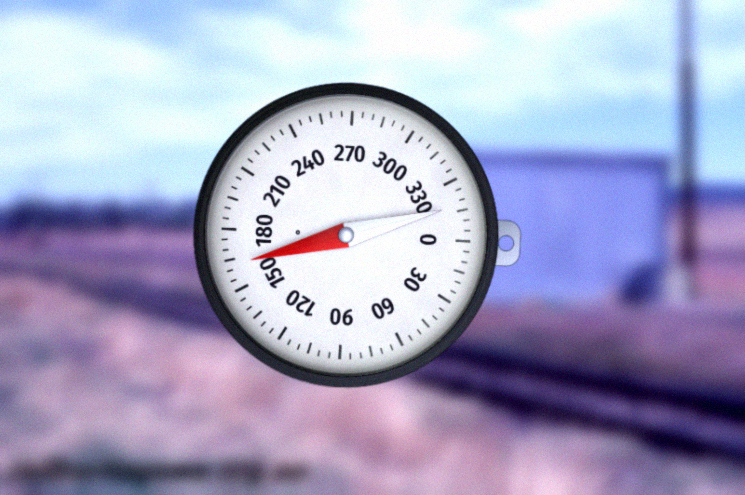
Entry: ° 162.5
